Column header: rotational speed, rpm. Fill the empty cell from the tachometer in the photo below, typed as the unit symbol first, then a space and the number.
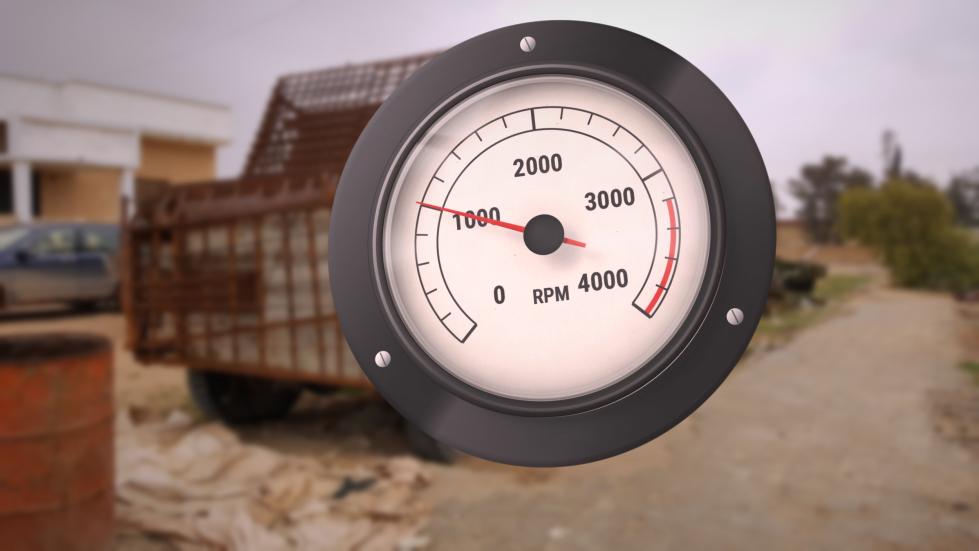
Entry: rpm 1000
